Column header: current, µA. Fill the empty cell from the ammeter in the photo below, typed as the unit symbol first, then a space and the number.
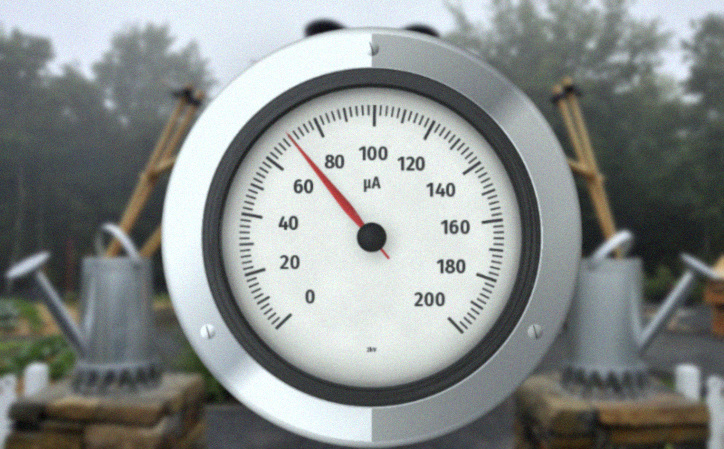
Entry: µA 70
